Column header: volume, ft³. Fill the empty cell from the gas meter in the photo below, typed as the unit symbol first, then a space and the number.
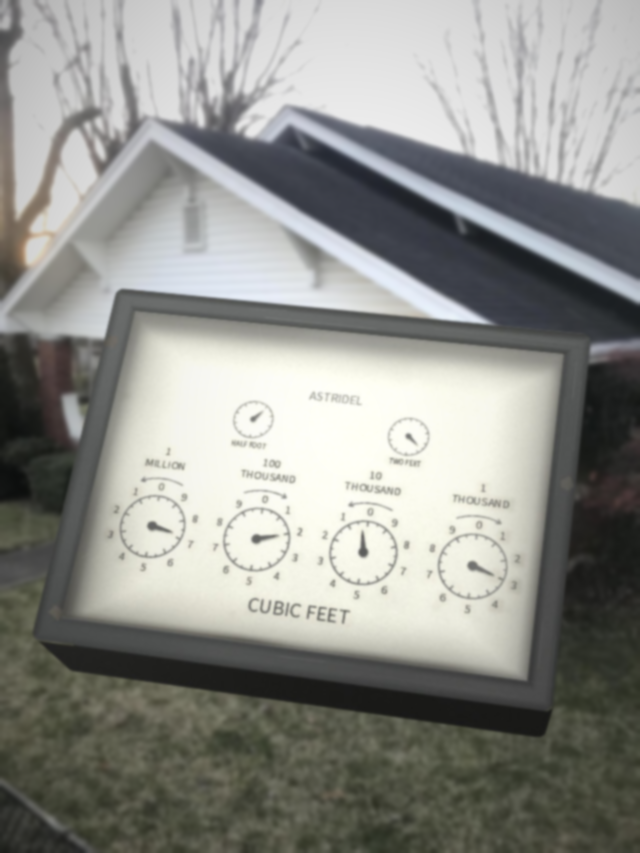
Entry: ft³ 720300
